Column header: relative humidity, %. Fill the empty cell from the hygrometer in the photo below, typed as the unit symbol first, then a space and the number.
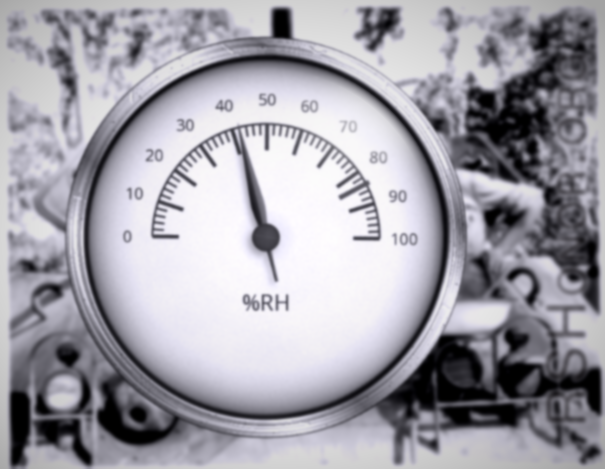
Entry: % 42
